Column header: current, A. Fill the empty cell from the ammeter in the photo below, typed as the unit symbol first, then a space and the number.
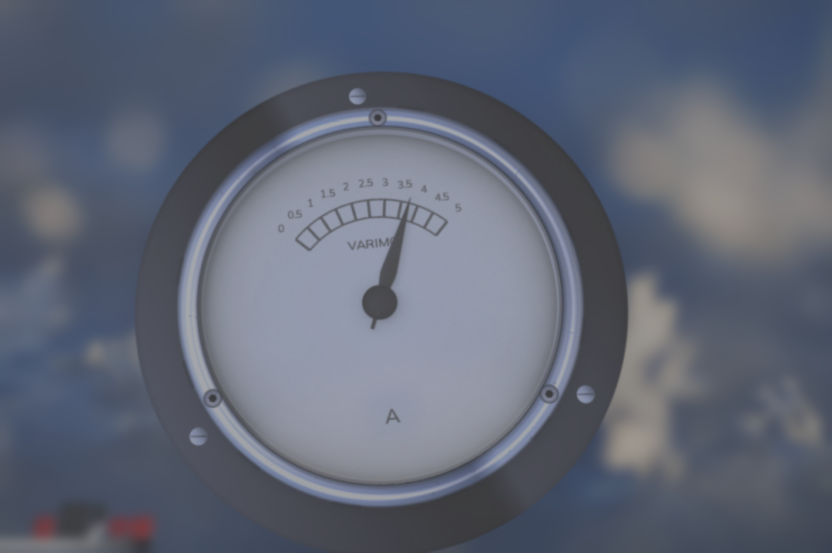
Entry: A 3.75
